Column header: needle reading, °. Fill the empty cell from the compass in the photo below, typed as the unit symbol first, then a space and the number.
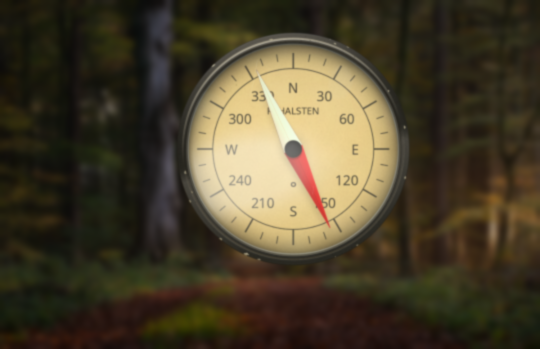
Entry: ° 155
